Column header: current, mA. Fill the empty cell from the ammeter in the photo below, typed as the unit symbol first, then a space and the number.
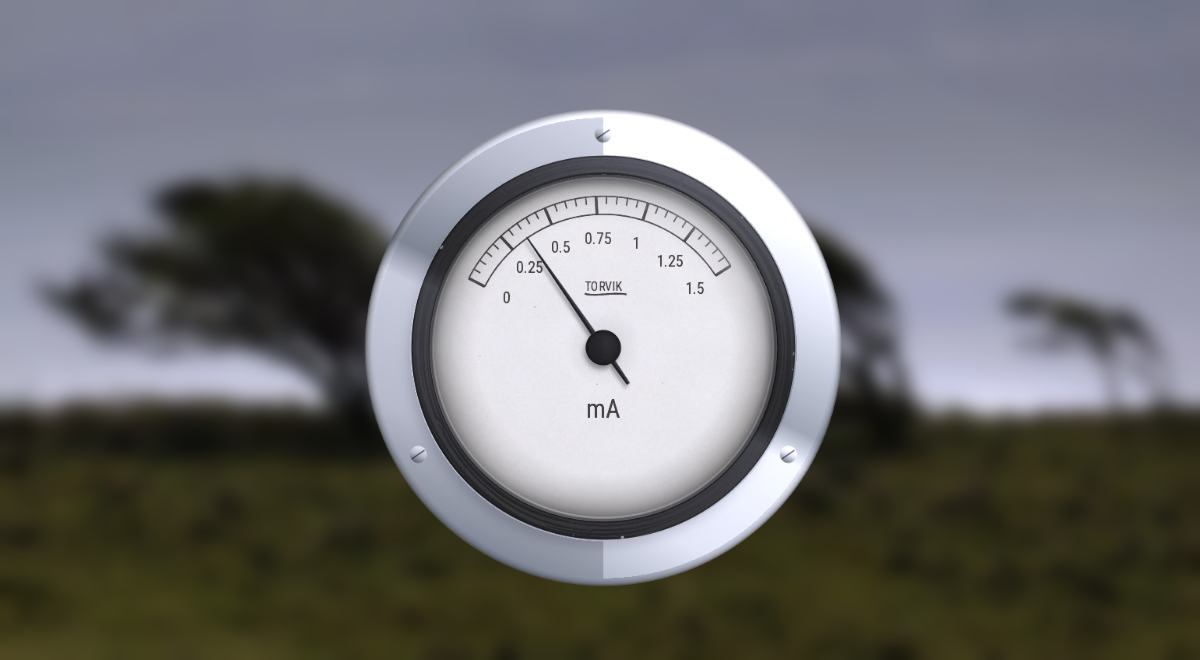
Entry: mA 0.35
